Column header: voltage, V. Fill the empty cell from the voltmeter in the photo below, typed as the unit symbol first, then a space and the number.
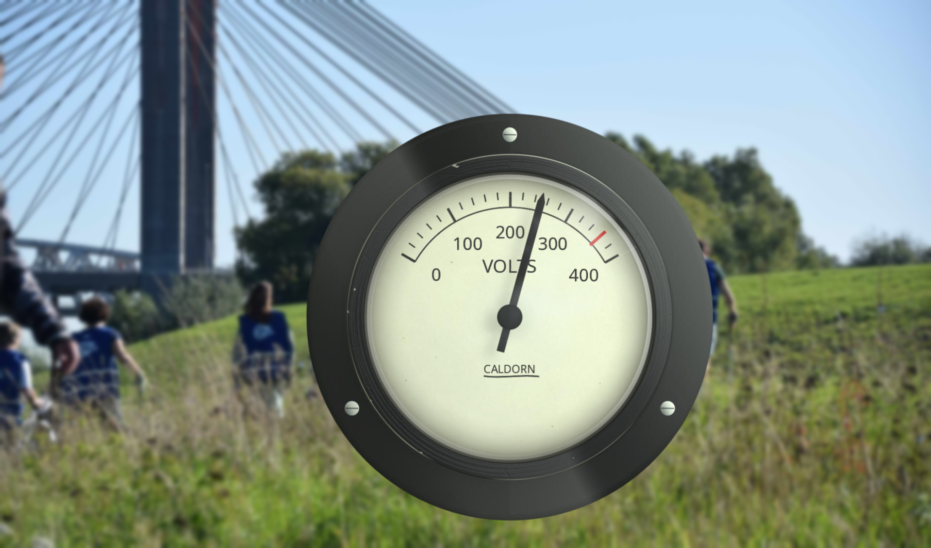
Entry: V 250
